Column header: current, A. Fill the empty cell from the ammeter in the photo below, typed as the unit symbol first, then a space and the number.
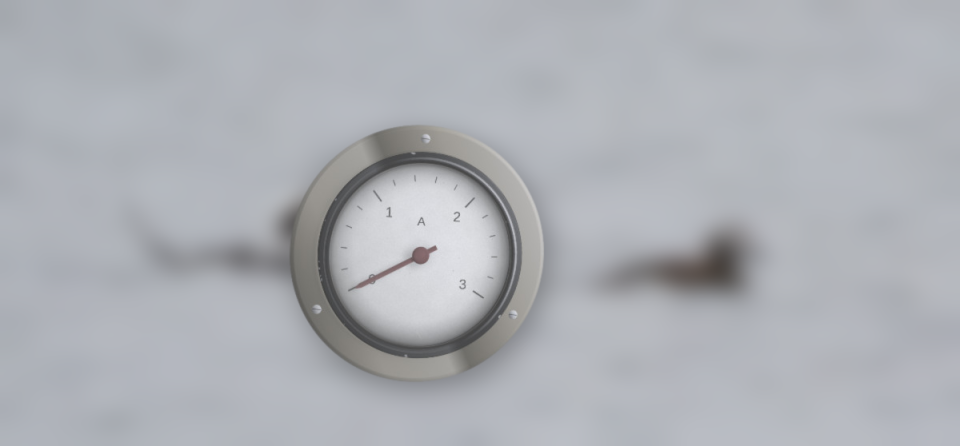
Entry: A 0
